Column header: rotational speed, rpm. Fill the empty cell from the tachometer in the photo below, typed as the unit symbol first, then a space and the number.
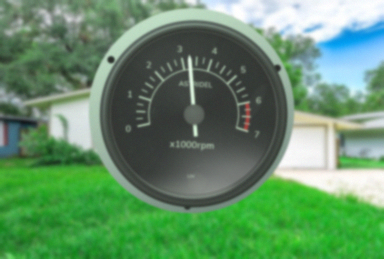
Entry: rpm 3250
